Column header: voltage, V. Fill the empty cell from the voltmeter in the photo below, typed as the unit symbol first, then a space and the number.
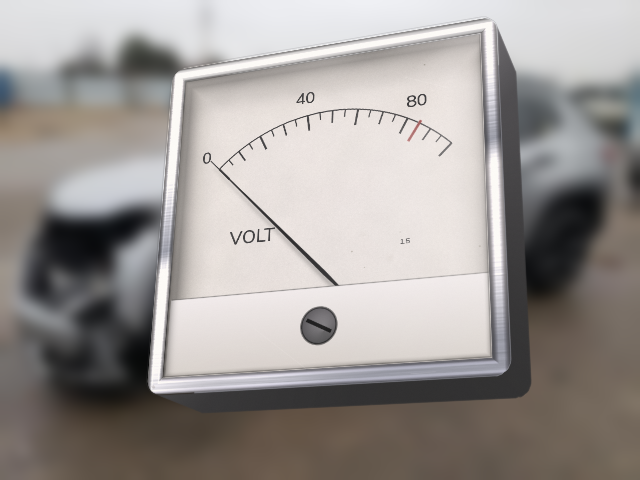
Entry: V 0
